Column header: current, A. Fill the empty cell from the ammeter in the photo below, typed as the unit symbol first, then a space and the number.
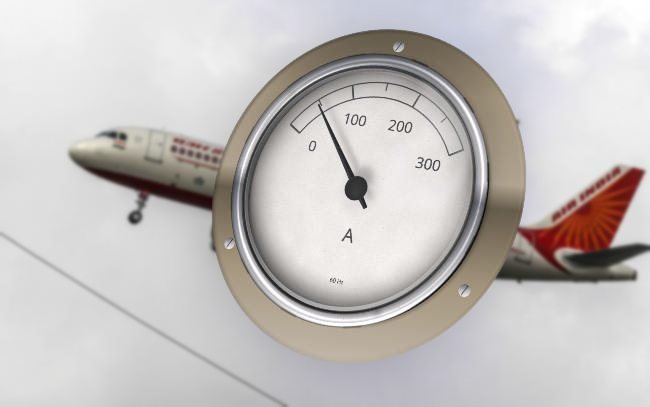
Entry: A 50
